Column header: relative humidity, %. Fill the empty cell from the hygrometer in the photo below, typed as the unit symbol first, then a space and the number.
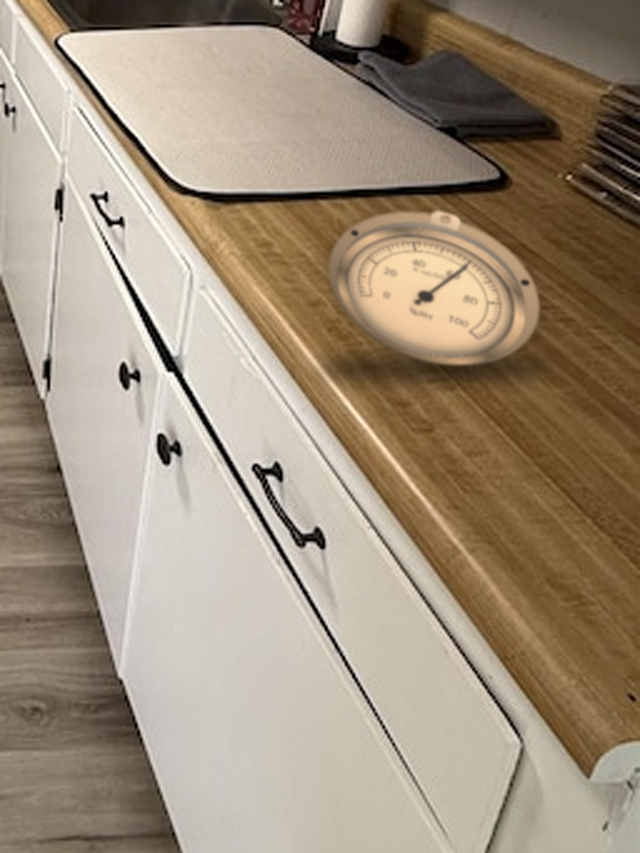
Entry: % 60
